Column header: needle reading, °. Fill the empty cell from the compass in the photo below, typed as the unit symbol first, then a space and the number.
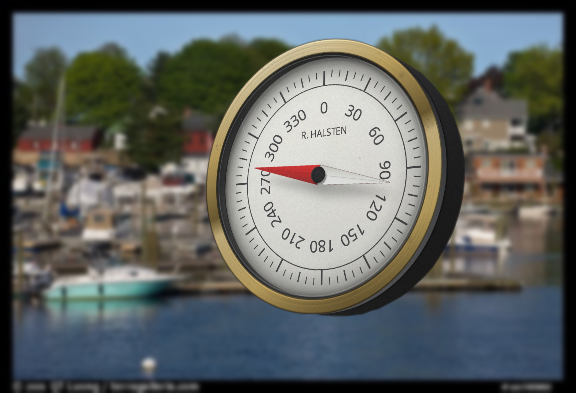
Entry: ° 280
